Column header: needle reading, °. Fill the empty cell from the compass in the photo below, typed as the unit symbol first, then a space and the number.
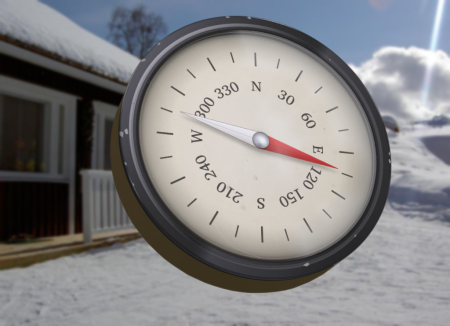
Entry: ° 105
